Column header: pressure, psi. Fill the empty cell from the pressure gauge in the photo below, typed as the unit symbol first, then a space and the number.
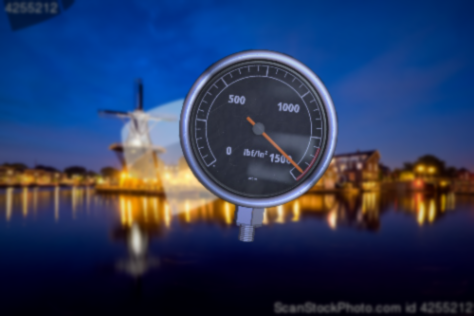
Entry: psi 1450
